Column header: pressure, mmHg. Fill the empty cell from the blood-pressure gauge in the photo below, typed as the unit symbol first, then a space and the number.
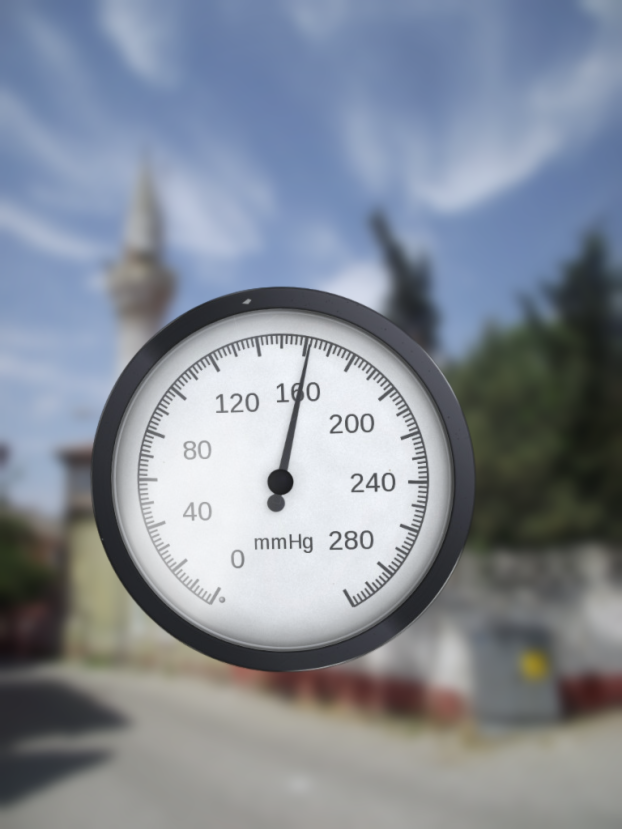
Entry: mmHg 162
